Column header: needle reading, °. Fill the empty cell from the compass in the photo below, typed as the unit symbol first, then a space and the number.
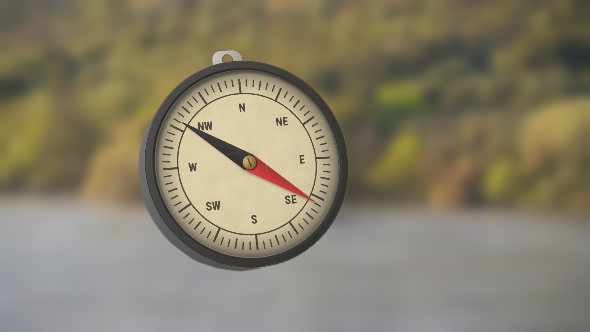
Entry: ° 125
